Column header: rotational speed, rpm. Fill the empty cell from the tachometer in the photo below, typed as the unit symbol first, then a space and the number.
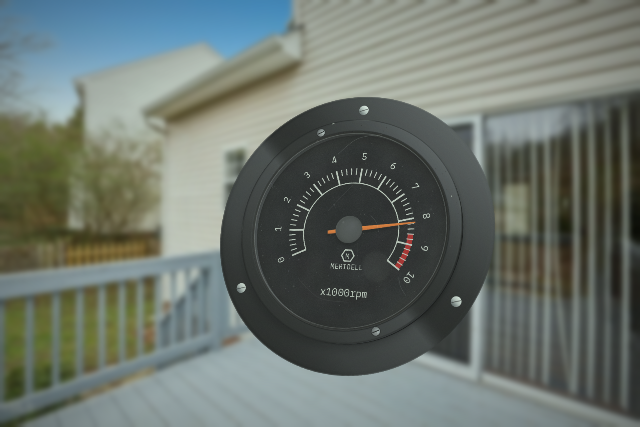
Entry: rpm 8200
